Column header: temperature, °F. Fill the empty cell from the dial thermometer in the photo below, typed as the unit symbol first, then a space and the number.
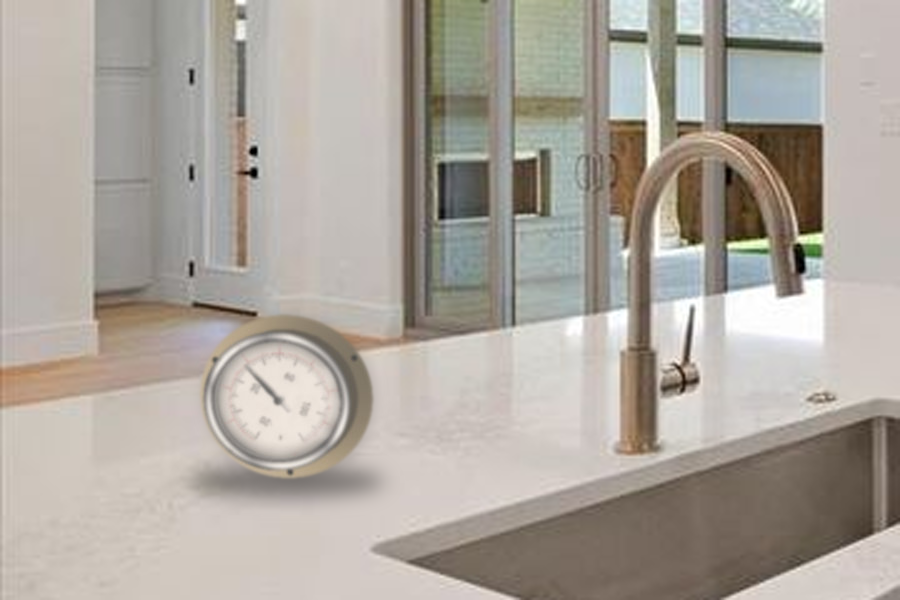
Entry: °F 30
